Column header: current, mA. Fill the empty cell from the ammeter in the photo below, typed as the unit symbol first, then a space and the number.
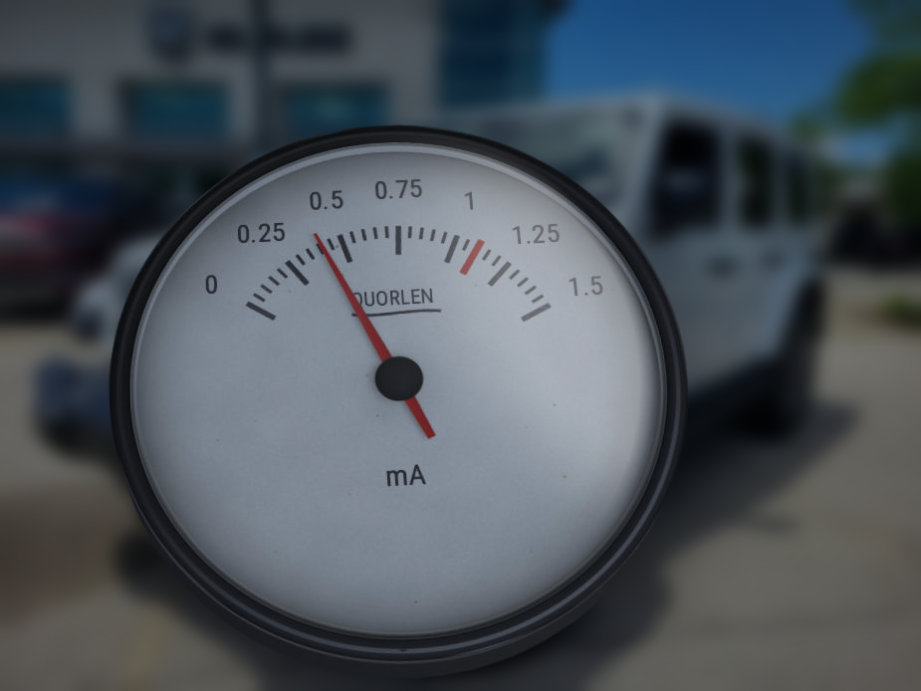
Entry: mA 0.4
